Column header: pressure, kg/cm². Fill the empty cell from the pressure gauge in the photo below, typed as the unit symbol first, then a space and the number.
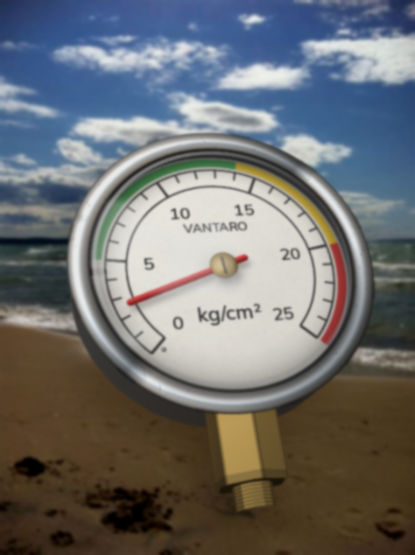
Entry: kg/cm² 2.5
